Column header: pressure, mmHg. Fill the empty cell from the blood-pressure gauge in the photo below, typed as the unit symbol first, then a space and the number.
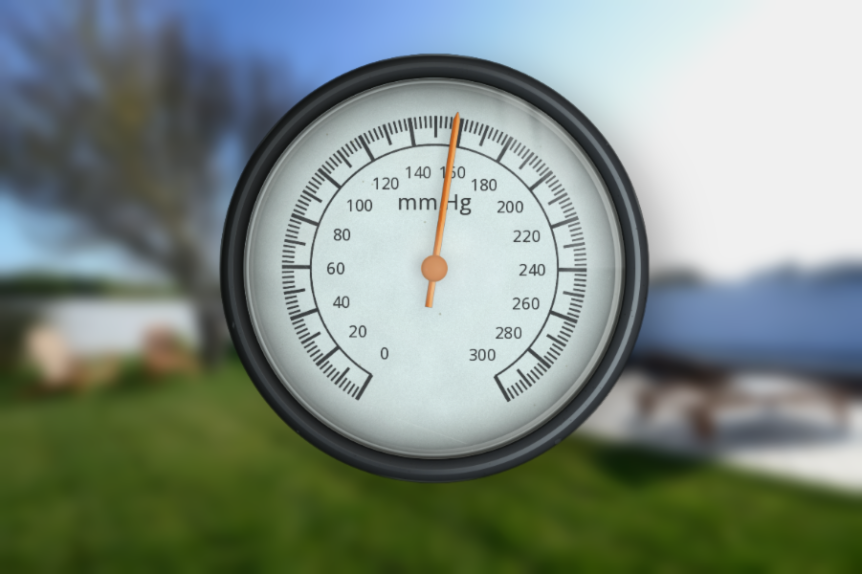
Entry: mmHg 158
